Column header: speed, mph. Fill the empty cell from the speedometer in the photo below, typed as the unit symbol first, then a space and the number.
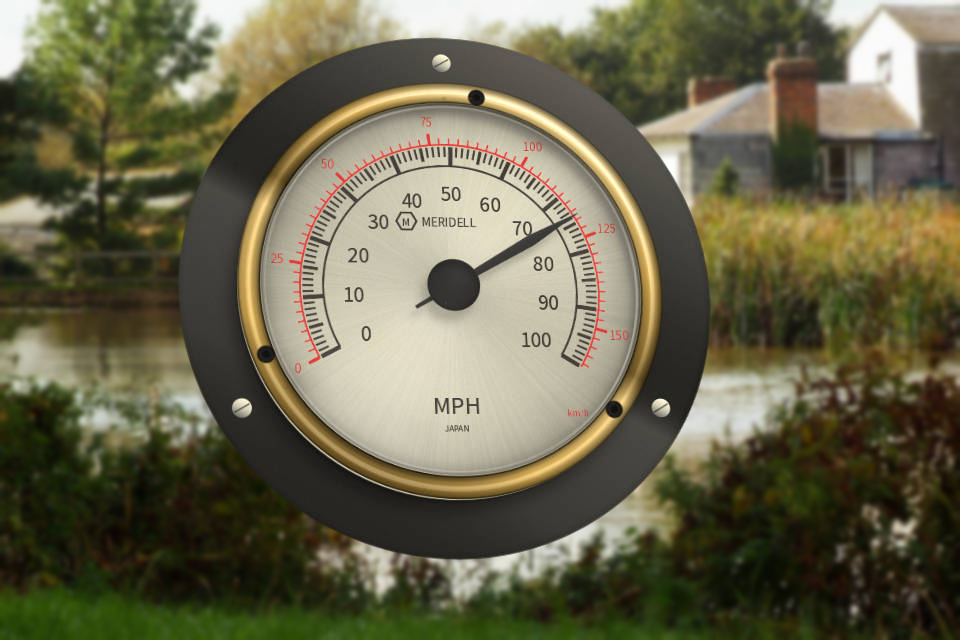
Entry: mph 74
